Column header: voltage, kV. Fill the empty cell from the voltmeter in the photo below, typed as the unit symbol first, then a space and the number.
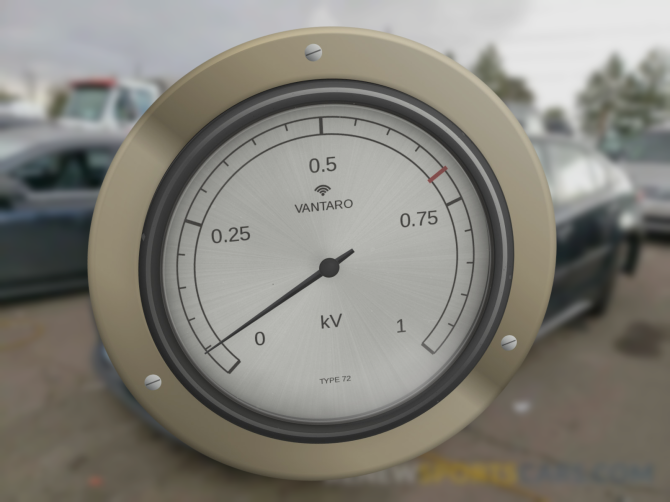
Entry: kV 0.05
